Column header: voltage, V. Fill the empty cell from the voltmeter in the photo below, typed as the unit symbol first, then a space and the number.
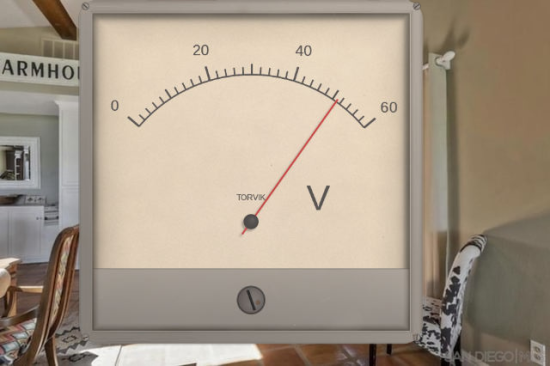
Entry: V 51
